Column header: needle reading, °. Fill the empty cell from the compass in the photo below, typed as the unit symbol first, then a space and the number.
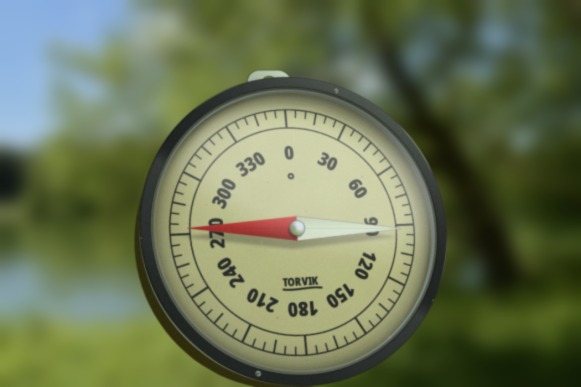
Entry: ° 272.5
